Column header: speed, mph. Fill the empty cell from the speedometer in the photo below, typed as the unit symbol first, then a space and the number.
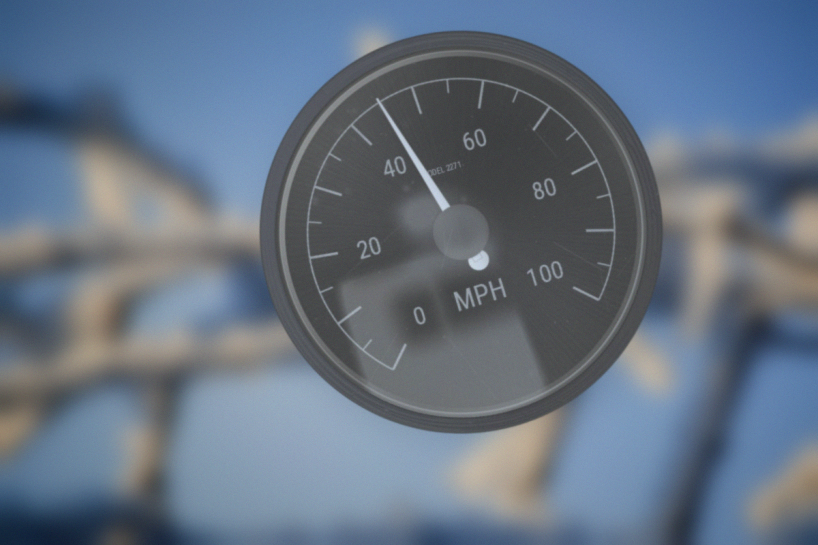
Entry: mph 45
